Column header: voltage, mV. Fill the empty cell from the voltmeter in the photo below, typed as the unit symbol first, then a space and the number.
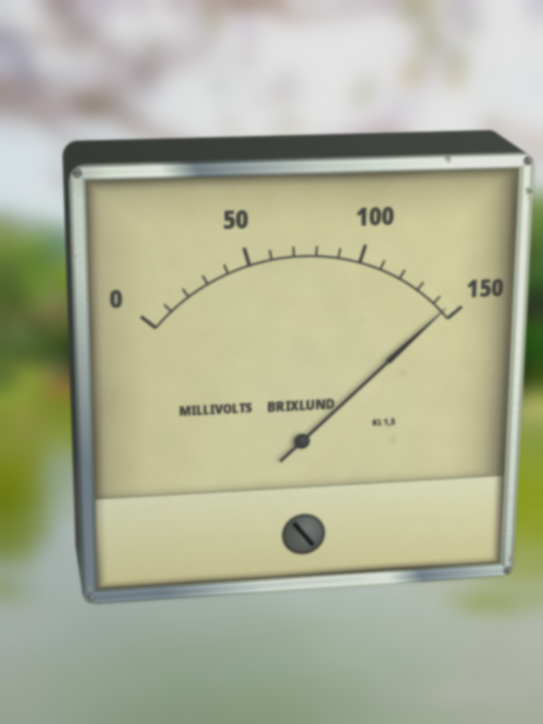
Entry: mV 145
